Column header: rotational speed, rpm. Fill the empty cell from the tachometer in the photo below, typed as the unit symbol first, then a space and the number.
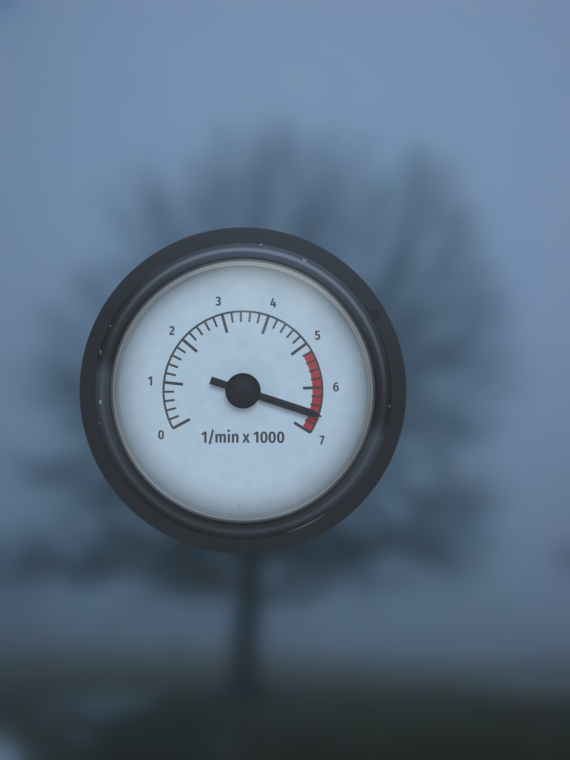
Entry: rpm 6600
